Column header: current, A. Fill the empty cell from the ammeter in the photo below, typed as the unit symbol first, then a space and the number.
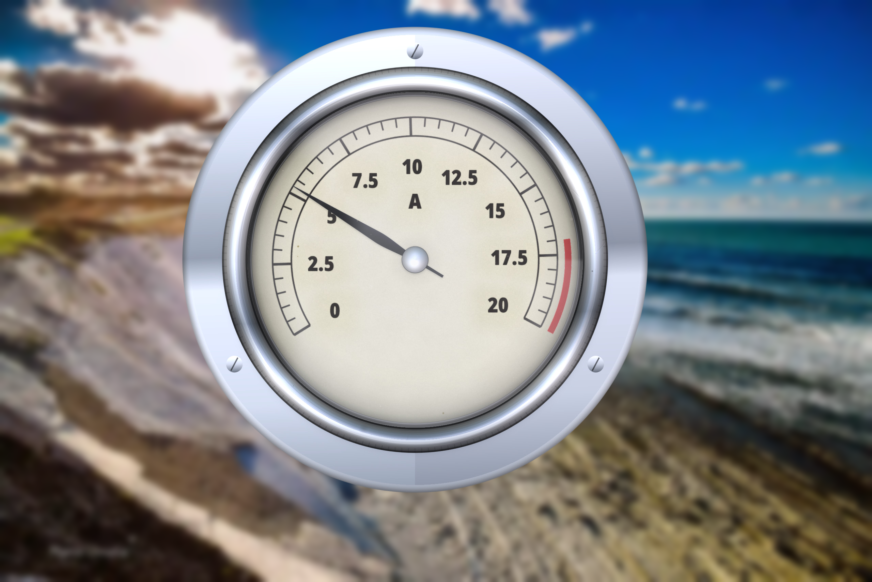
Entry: A 5.25
